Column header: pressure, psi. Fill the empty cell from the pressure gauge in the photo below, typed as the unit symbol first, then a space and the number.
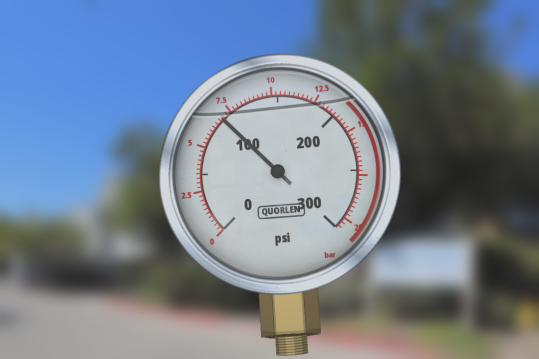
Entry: psi 100
